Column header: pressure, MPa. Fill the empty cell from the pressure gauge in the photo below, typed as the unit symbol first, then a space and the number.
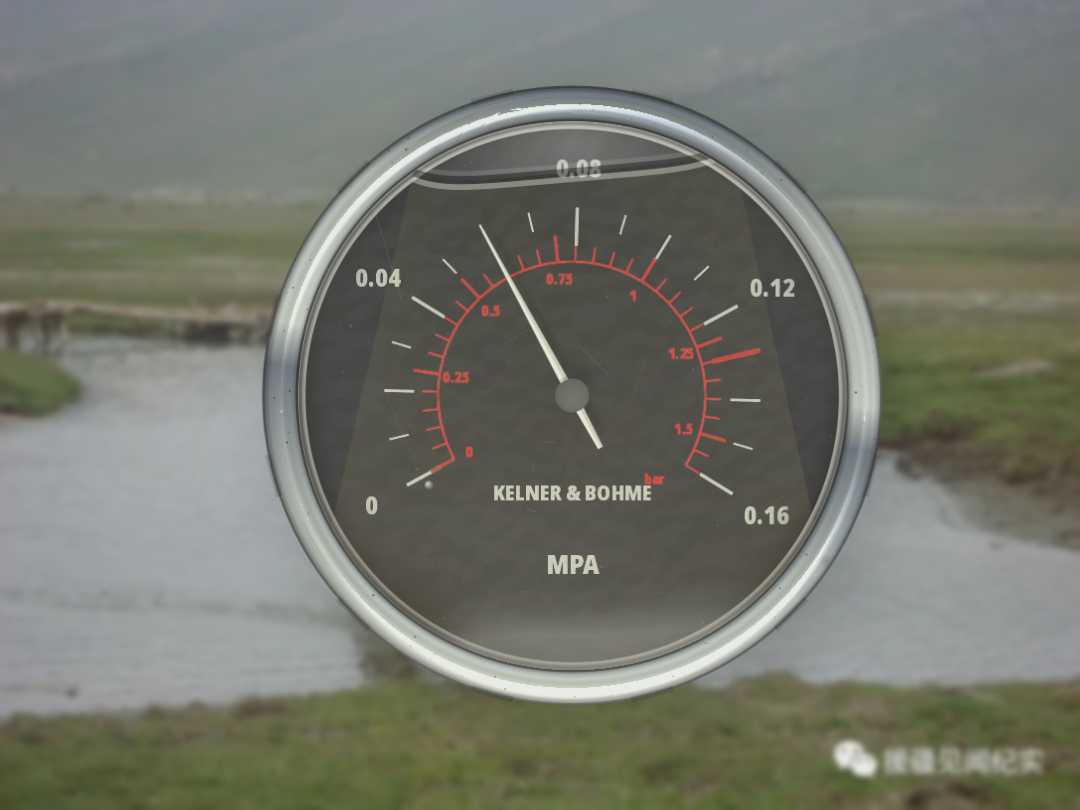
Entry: MPa 0.06
